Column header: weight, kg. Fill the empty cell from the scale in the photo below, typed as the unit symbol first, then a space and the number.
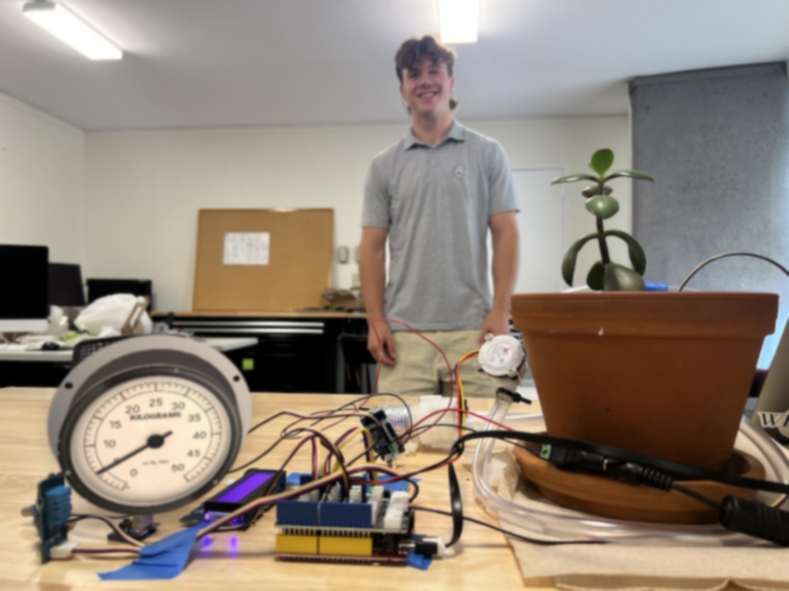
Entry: kg 5
